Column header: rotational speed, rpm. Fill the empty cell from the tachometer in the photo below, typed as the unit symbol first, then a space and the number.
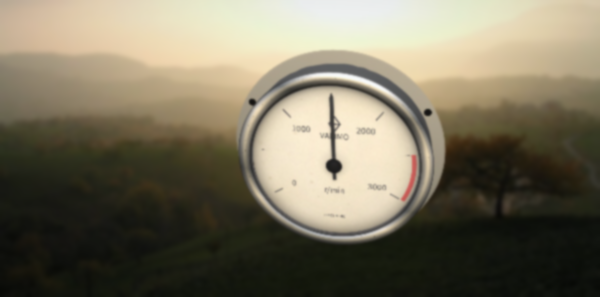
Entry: rpm 1500
